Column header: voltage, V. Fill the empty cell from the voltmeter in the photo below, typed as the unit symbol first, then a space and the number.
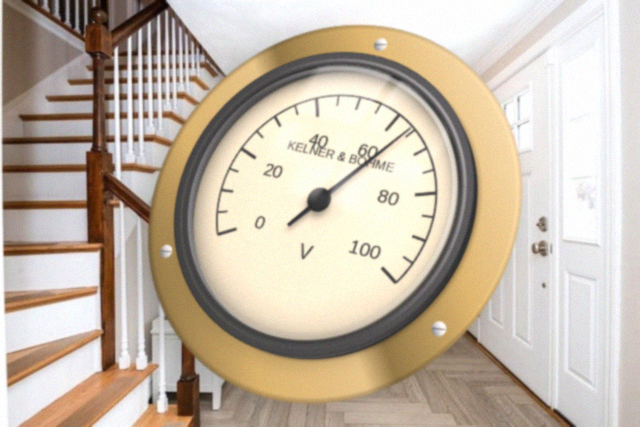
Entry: V 65
